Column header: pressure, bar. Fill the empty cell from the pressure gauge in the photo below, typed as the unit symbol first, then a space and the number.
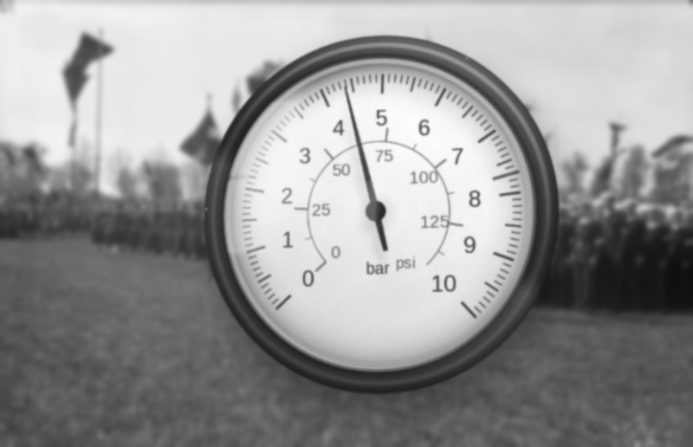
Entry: bar 4.4
